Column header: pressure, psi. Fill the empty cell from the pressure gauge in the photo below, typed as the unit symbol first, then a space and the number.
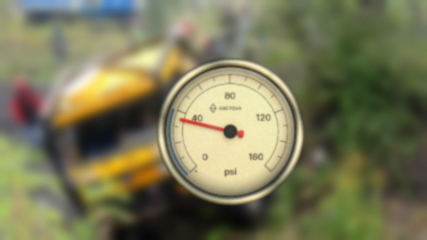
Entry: psi 35
